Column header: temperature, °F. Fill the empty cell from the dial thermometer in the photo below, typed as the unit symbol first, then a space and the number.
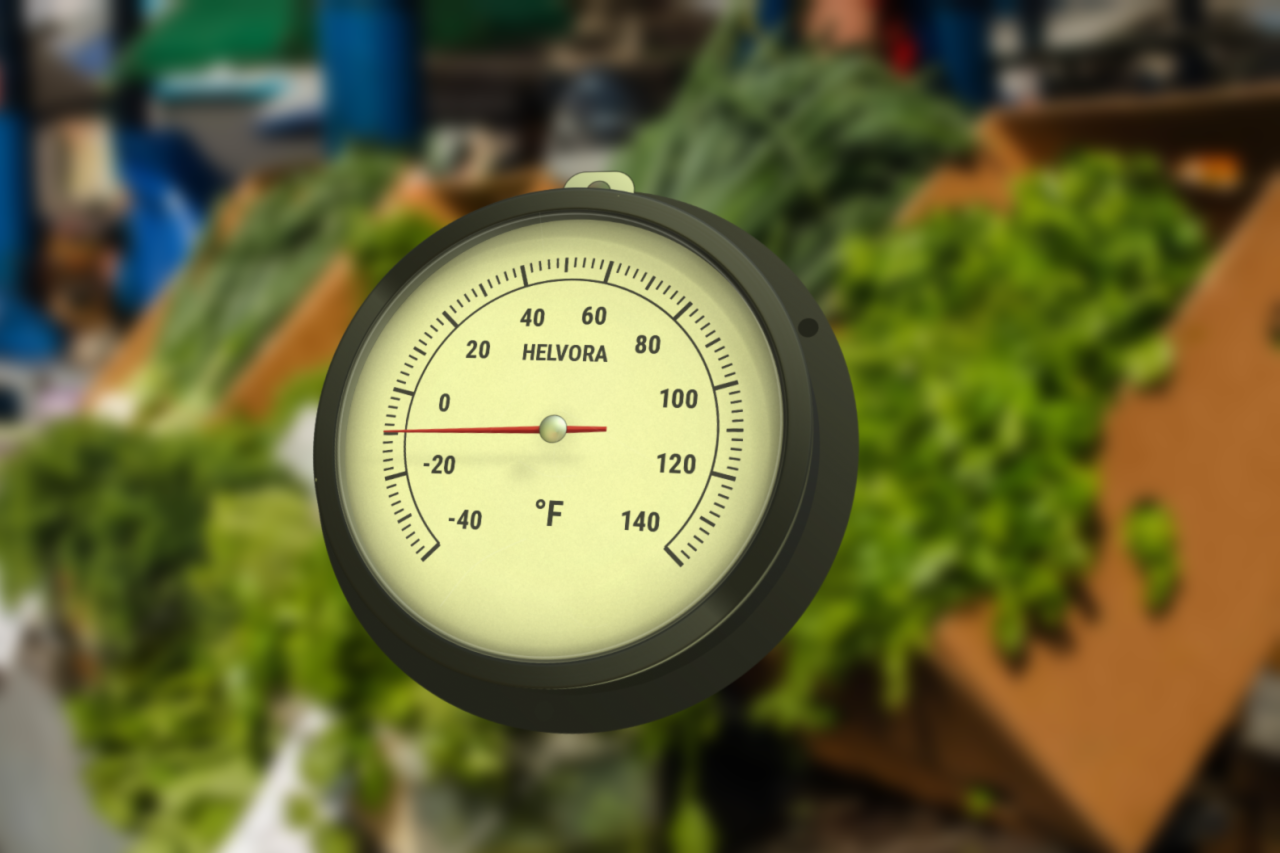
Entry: °F -10
